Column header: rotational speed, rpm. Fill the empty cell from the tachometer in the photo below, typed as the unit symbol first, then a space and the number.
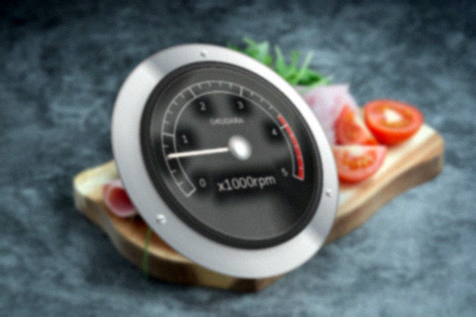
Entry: rpm 600
